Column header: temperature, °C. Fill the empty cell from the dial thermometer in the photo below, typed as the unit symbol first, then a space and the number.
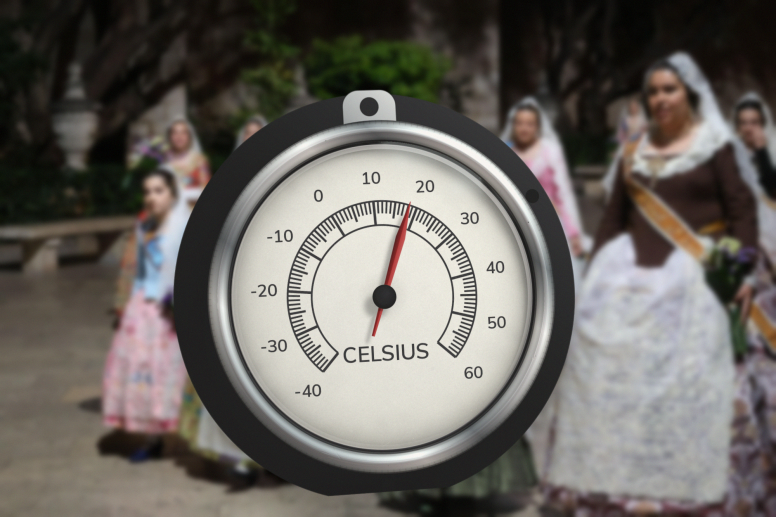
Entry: °C 18
